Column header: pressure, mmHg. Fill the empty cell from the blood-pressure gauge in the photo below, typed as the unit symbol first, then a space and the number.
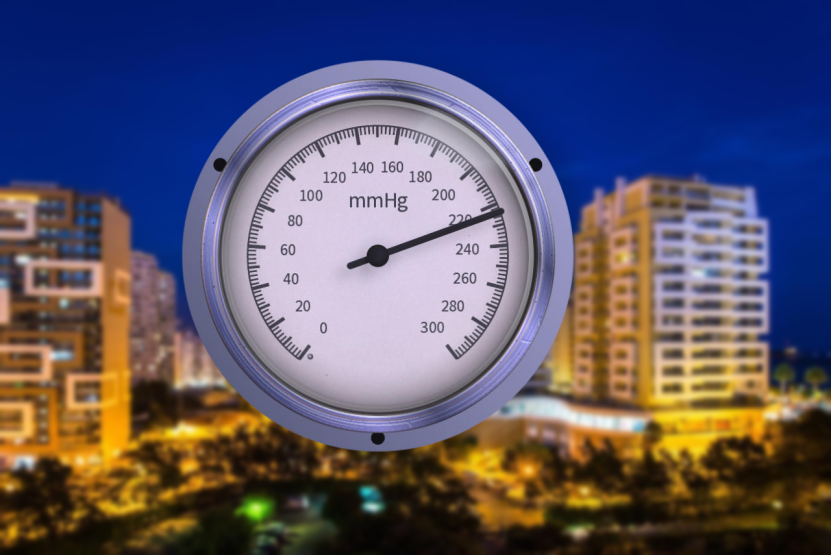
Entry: mmHg 224
